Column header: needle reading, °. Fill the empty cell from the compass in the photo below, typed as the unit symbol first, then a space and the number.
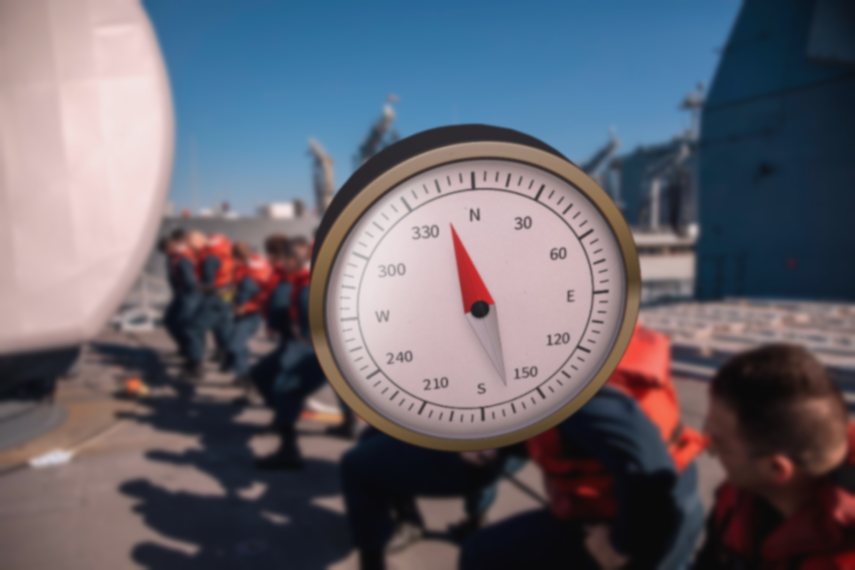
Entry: ° 345
